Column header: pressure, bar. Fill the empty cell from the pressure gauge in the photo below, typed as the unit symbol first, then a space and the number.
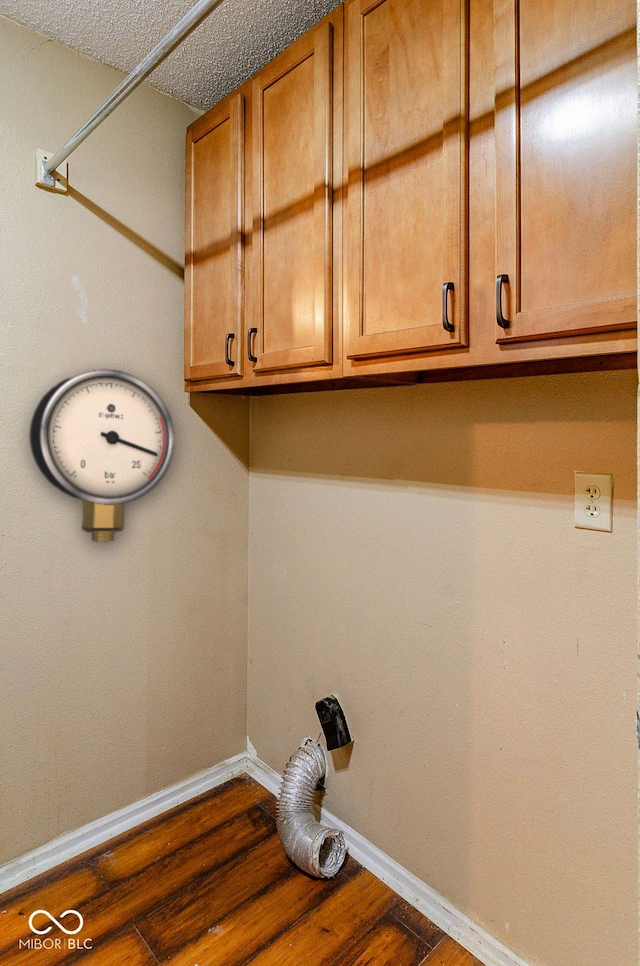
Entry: bar 22.5
